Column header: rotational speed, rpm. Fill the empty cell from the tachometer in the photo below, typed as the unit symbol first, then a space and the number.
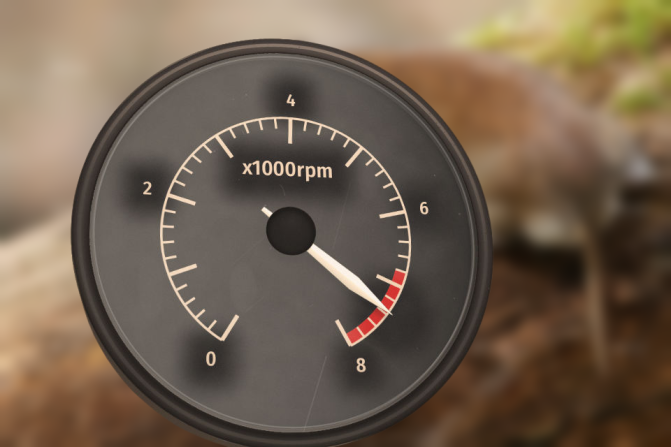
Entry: rpm 7400
